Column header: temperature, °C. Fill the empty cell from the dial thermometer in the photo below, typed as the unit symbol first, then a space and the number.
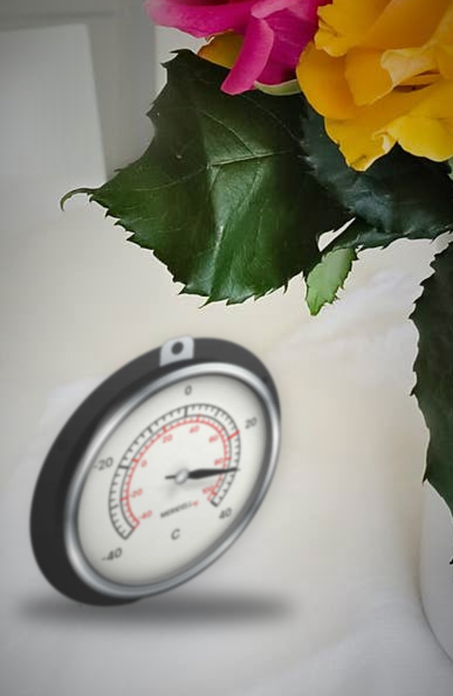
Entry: °C 30
